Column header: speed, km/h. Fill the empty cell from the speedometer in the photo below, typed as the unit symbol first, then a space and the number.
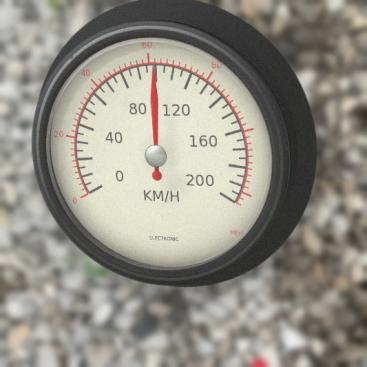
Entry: km/h 100
